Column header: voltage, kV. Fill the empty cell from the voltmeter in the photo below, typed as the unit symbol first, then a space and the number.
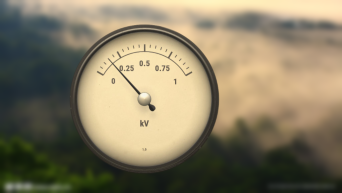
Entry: kV 0.15
